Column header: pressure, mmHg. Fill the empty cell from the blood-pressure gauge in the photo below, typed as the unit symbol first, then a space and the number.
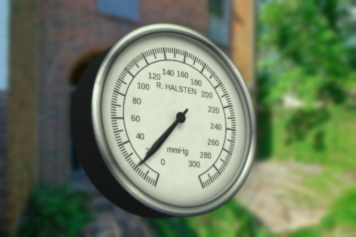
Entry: mmHg 20
